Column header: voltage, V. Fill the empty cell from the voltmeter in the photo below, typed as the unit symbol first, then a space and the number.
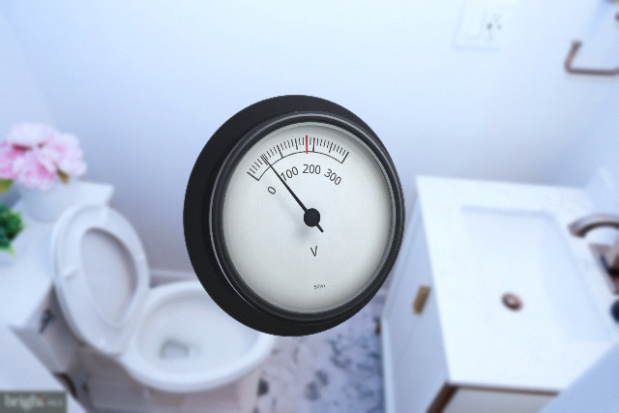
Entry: V 50
